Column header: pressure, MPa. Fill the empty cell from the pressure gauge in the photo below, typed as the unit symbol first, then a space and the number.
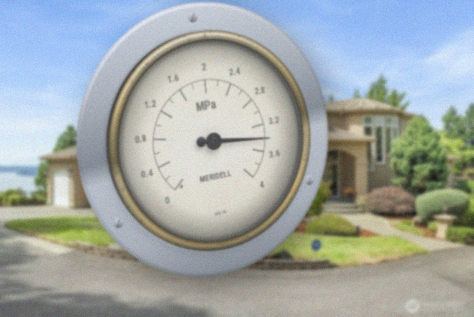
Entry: MPa 3.4
